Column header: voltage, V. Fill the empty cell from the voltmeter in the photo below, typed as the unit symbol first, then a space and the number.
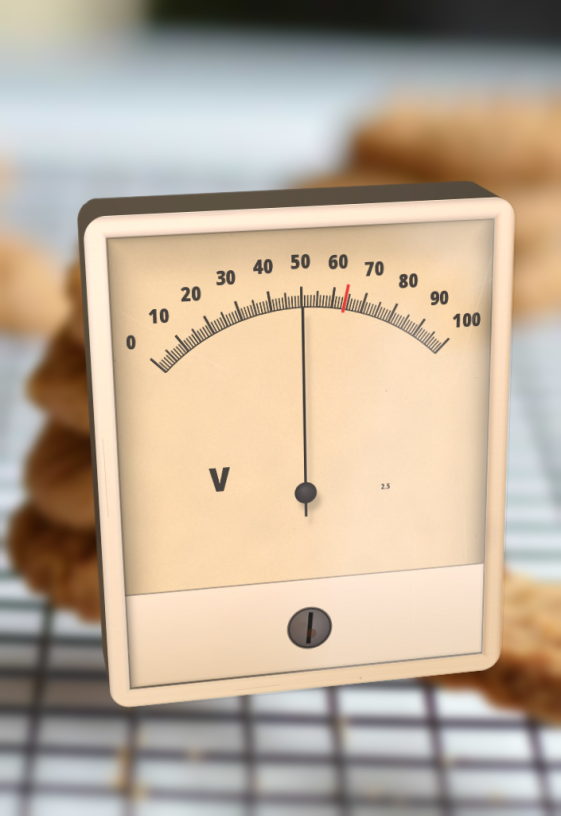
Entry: V 50
